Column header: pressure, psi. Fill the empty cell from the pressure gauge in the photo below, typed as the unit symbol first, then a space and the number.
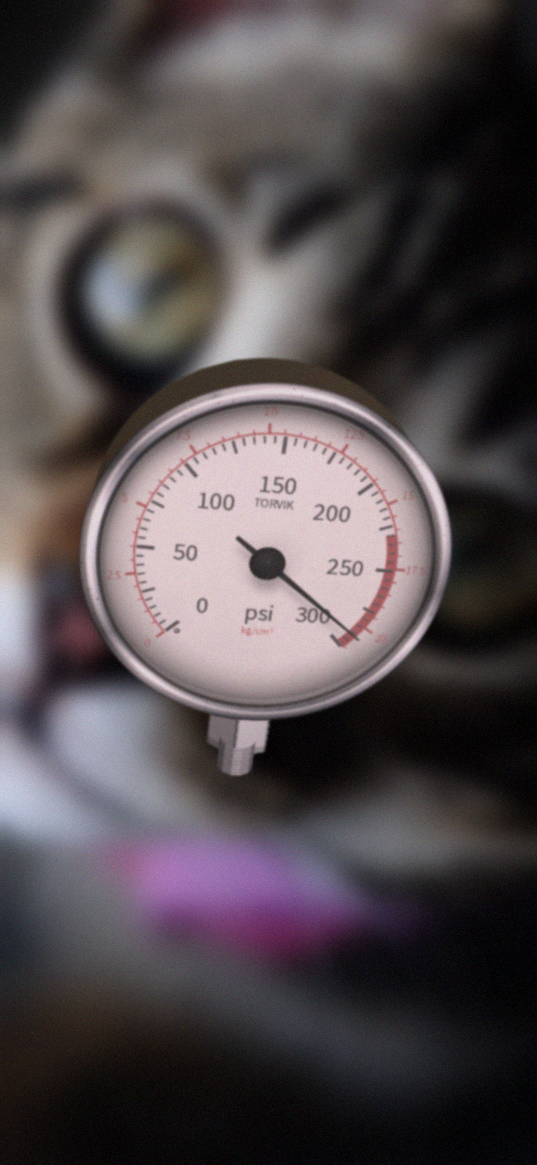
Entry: psi 290
